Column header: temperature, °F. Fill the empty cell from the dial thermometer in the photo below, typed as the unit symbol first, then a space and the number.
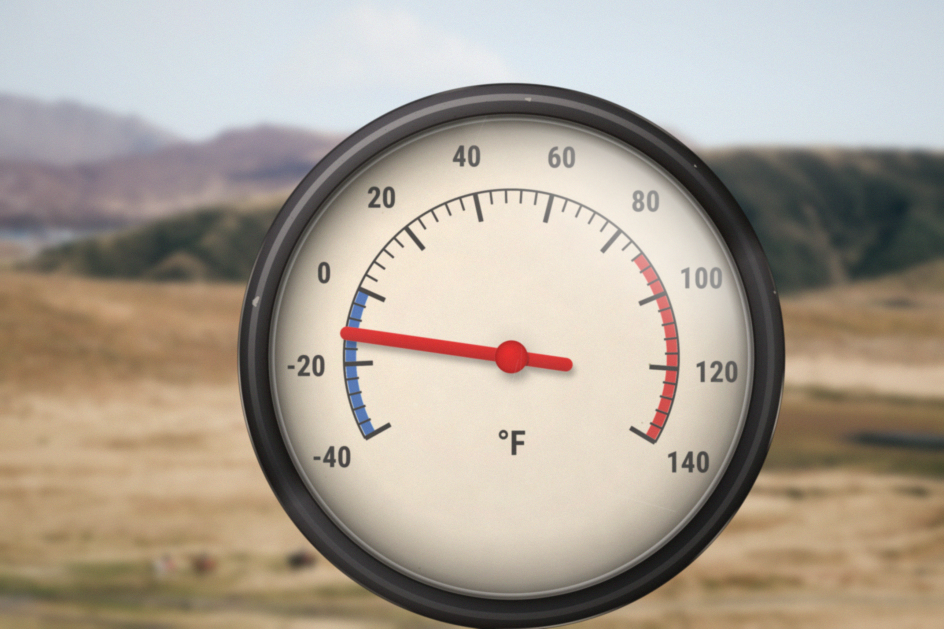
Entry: °F -12
